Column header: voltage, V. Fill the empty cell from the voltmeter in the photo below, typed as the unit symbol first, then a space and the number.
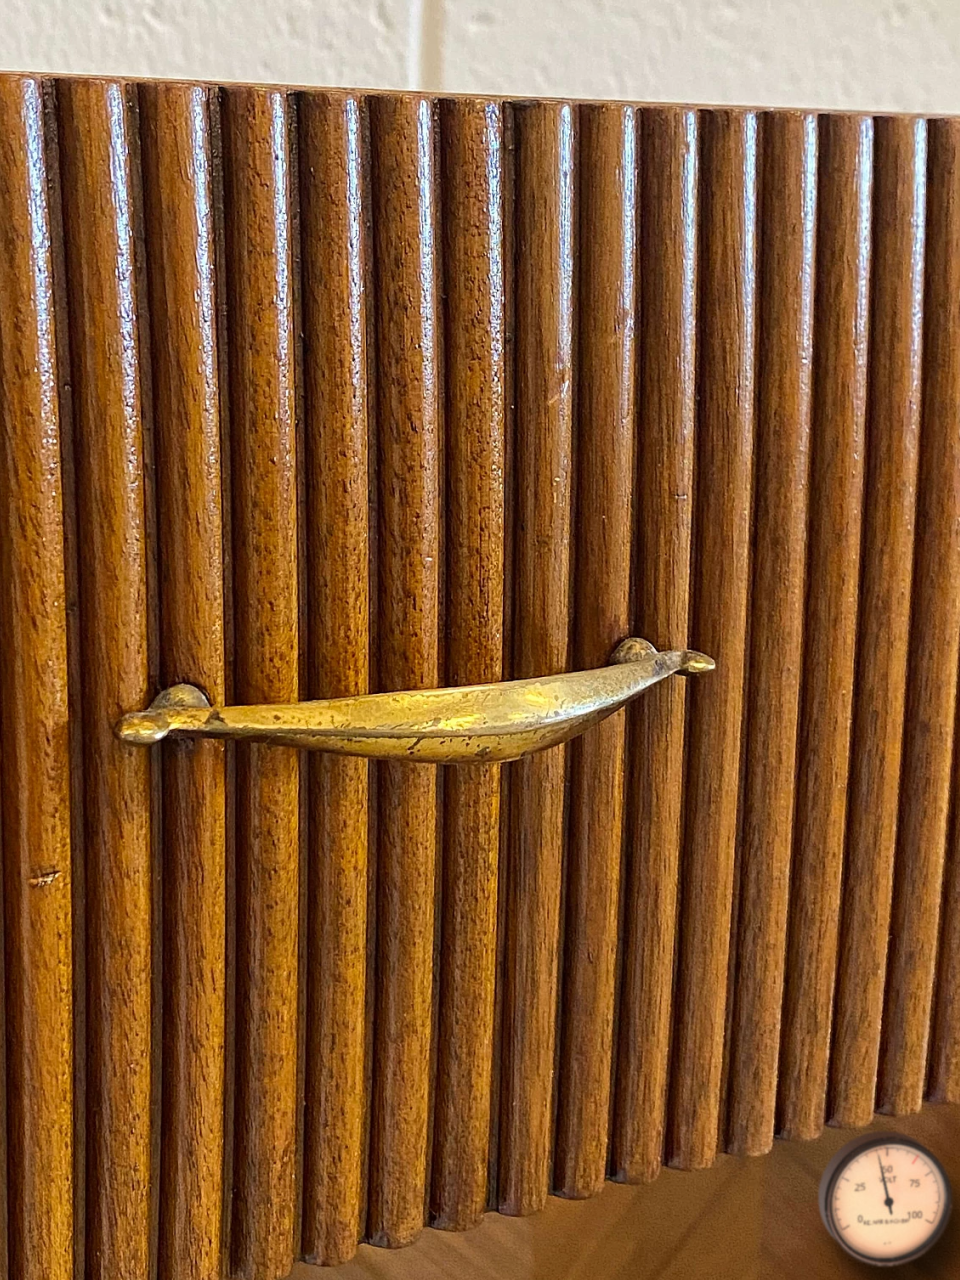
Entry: V 45
